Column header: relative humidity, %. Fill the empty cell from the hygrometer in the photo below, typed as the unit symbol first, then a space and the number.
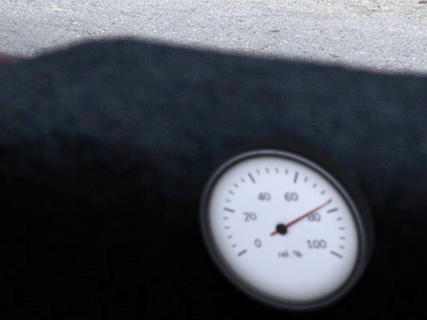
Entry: % 76
